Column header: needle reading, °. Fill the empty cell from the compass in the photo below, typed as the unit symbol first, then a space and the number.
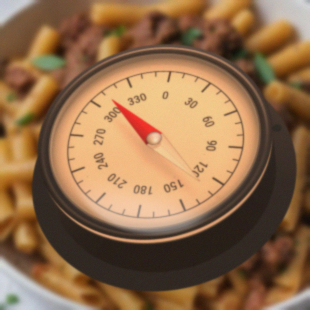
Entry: ° 310
